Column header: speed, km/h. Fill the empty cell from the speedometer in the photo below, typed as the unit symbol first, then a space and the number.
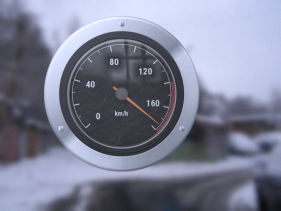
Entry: km/h 175
